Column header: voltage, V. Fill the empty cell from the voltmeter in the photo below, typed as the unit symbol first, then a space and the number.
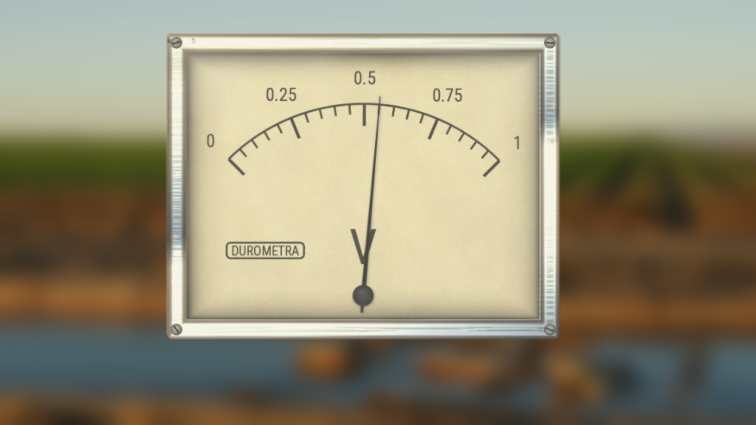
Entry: V 0.55
